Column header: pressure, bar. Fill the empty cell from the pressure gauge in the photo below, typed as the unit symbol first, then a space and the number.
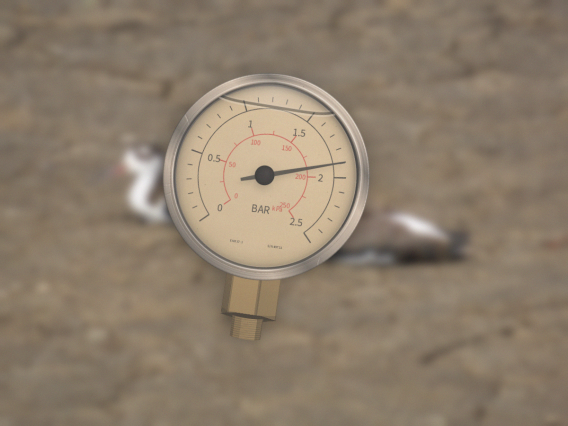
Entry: bar 1.9
